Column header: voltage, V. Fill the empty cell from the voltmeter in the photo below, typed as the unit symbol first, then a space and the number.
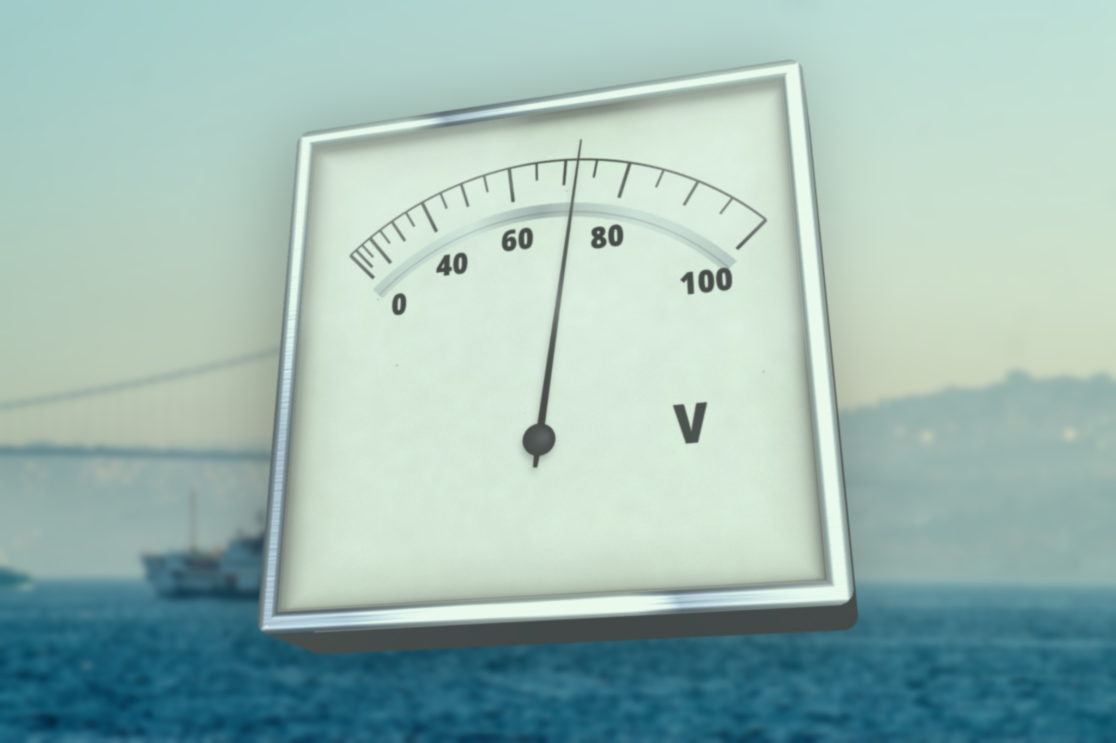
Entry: V 72.5
